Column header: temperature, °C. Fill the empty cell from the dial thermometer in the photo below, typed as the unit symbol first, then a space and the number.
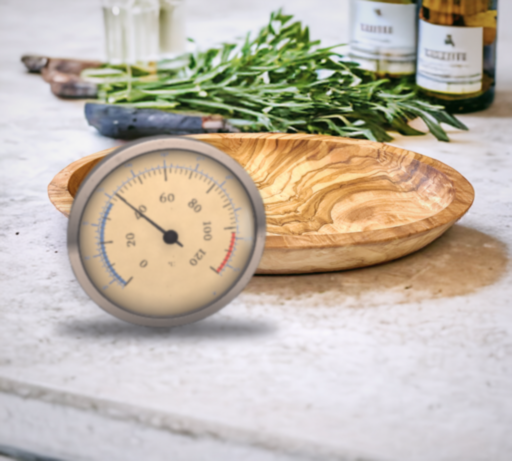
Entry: °C 40
